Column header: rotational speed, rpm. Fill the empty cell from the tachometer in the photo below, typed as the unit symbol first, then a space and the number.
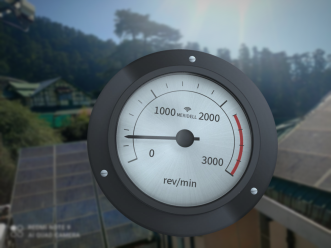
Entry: rpm 300
